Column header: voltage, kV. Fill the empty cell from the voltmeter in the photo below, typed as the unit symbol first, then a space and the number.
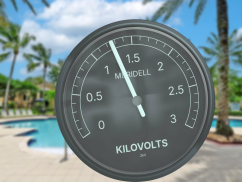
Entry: kV 1.25
